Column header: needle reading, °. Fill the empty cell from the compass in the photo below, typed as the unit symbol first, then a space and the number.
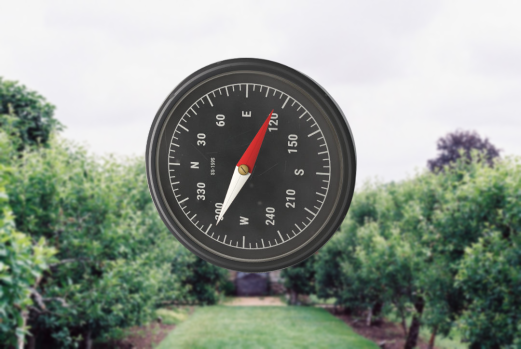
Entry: ° 115
